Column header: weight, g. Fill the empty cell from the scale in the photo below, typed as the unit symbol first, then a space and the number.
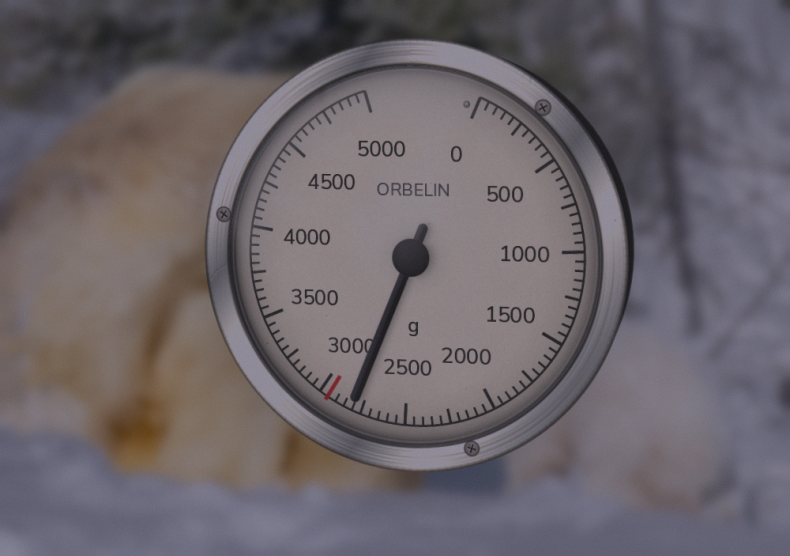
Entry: g 2800
